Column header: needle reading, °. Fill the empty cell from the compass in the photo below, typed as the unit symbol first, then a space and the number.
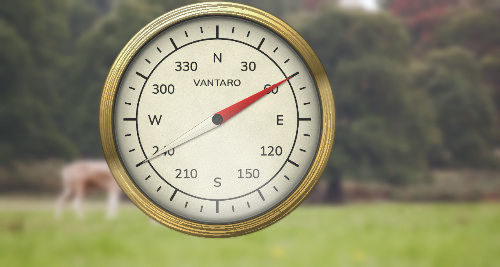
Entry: ° 60
